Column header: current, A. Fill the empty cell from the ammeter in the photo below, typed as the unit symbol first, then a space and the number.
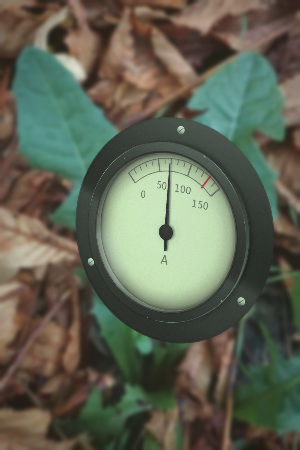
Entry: A 70
